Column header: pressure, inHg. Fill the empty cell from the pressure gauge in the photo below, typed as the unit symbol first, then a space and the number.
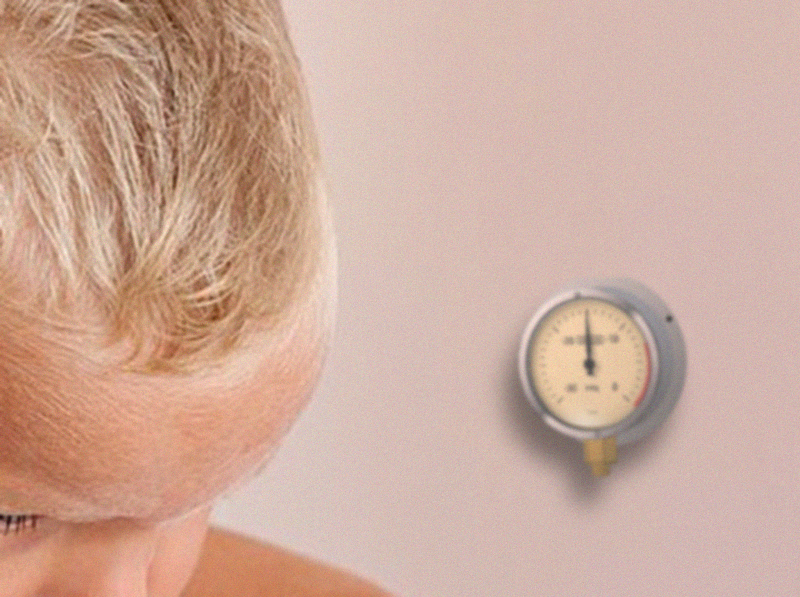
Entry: inHg -15
